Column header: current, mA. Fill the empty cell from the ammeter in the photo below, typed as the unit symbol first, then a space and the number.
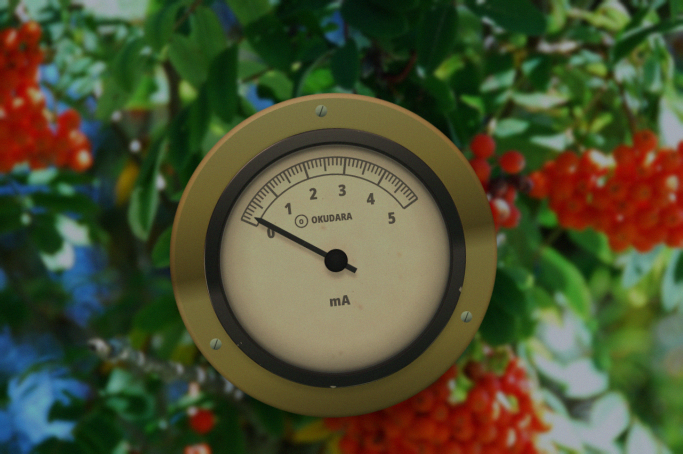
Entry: mA 0.2
